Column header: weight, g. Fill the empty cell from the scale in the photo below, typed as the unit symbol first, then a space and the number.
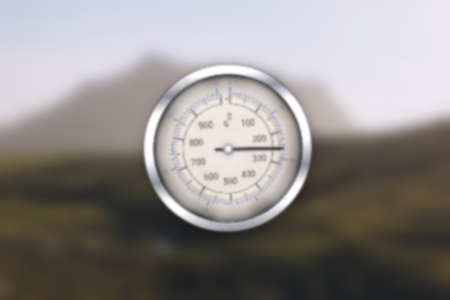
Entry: g 250
